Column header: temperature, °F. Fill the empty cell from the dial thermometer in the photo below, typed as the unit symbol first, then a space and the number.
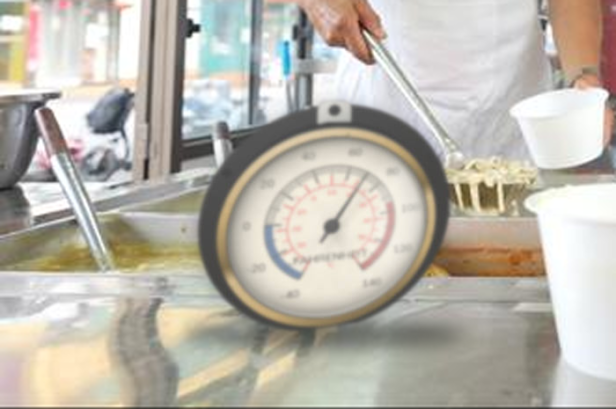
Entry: °F 70
